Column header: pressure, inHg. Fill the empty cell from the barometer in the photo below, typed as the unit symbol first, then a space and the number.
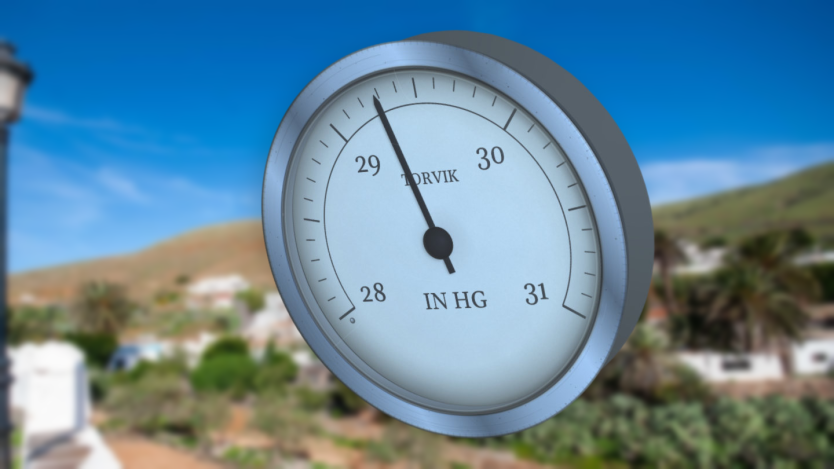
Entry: inHg 29.3
